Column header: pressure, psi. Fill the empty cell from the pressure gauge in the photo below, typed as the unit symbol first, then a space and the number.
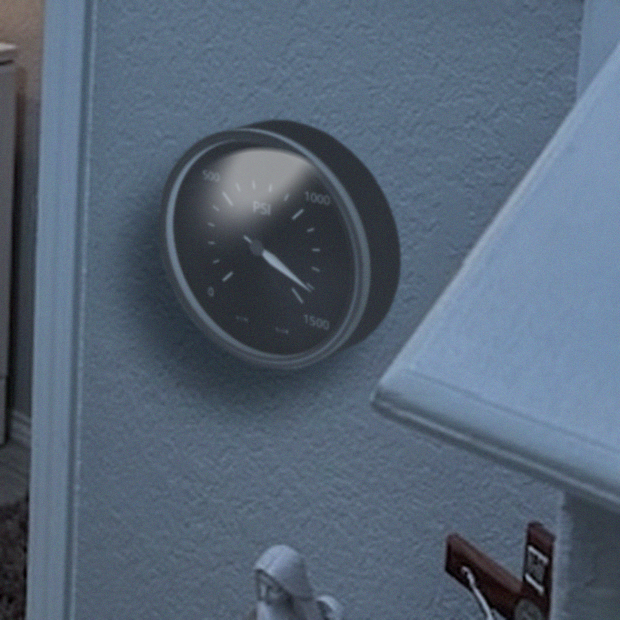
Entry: psi 1400
